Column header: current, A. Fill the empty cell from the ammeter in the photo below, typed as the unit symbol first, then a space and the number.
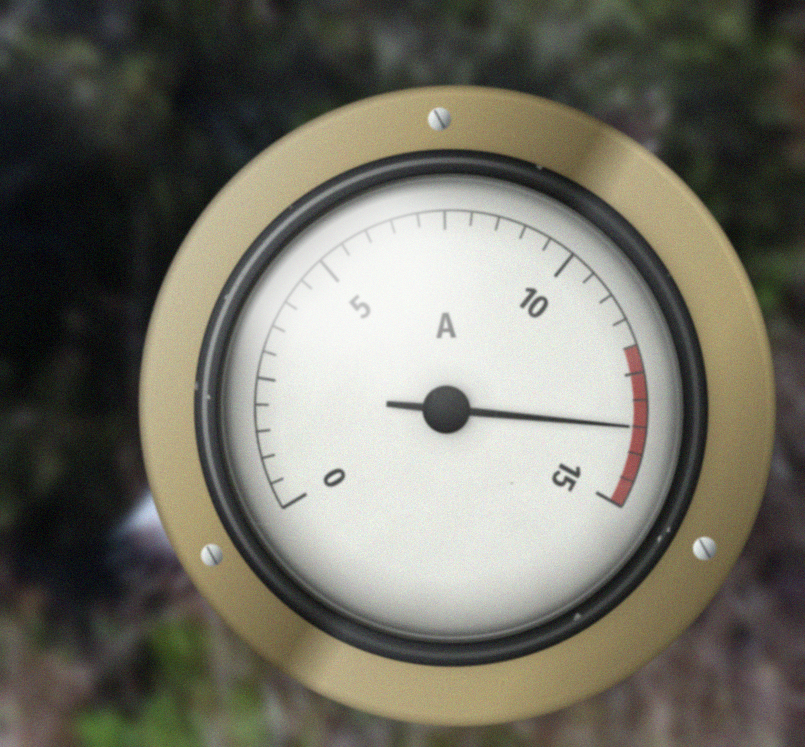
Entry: A 13.5
